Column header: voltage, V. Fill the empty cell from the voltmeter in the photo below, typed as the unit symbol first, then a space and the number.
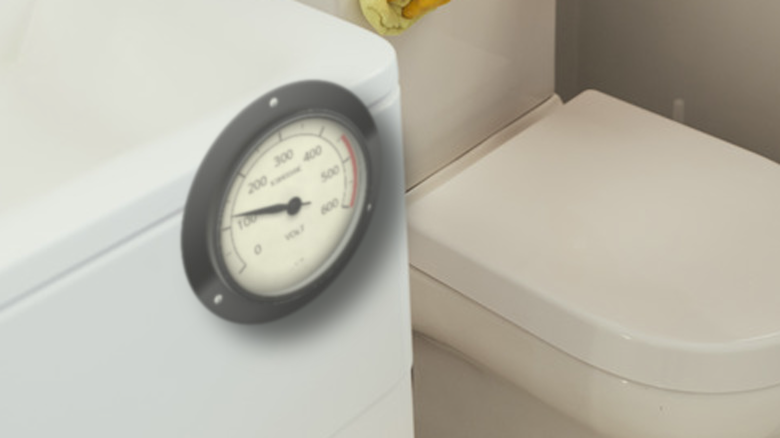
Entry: V 125
